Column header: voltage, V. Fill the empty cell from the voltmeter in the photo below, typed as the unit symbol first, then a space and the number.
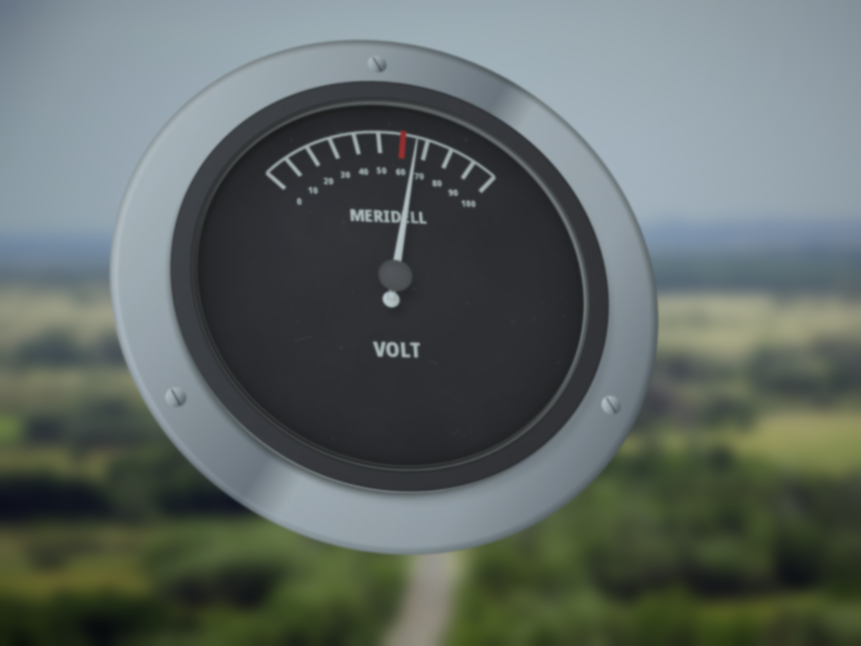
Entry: V 65
